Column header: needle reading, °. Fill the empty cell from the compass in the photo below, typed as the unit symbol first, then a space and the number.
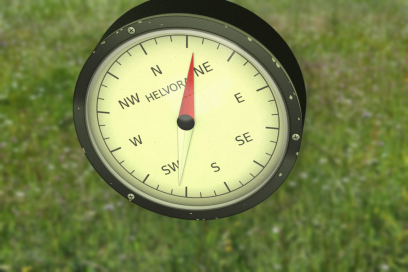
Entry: ° 35
